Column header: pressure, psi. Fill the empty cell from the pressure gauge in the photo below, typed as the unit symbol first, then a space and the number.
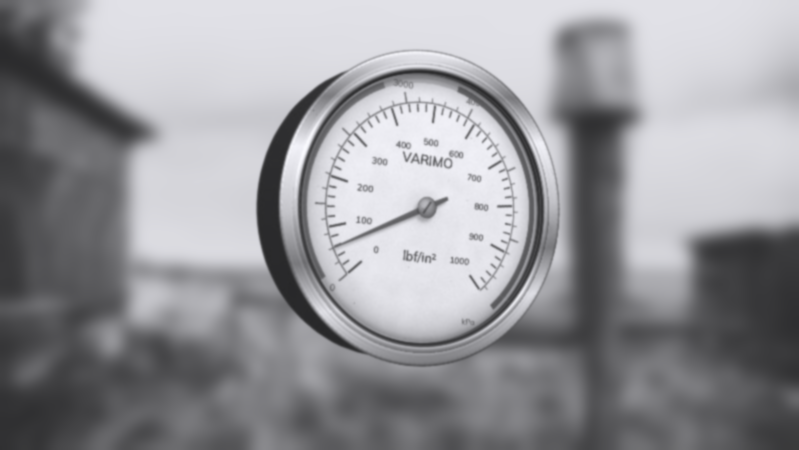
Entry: psi 60
